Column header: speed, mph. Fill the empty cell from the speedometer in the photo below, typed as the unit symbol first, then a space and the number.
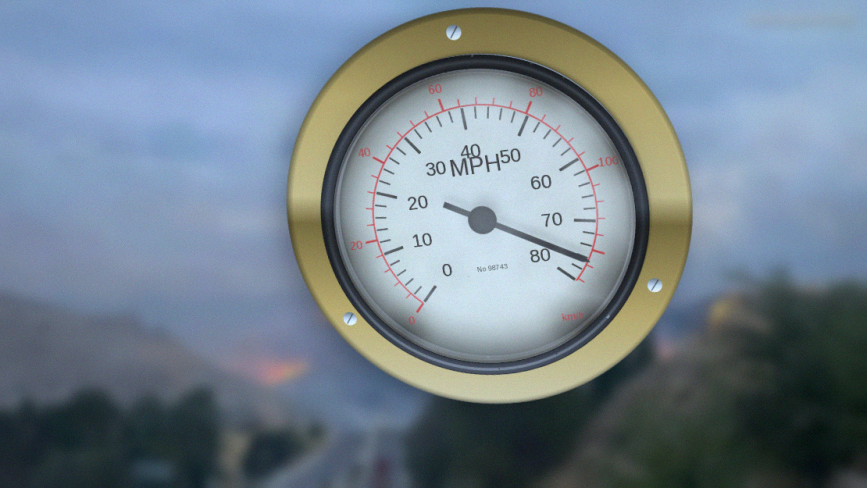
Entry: mph 76
